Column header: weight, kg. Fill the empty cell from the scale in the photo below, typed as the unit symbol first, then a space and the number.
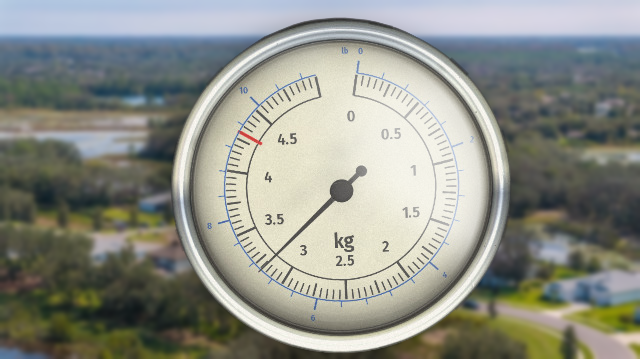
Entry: kg 3.2
